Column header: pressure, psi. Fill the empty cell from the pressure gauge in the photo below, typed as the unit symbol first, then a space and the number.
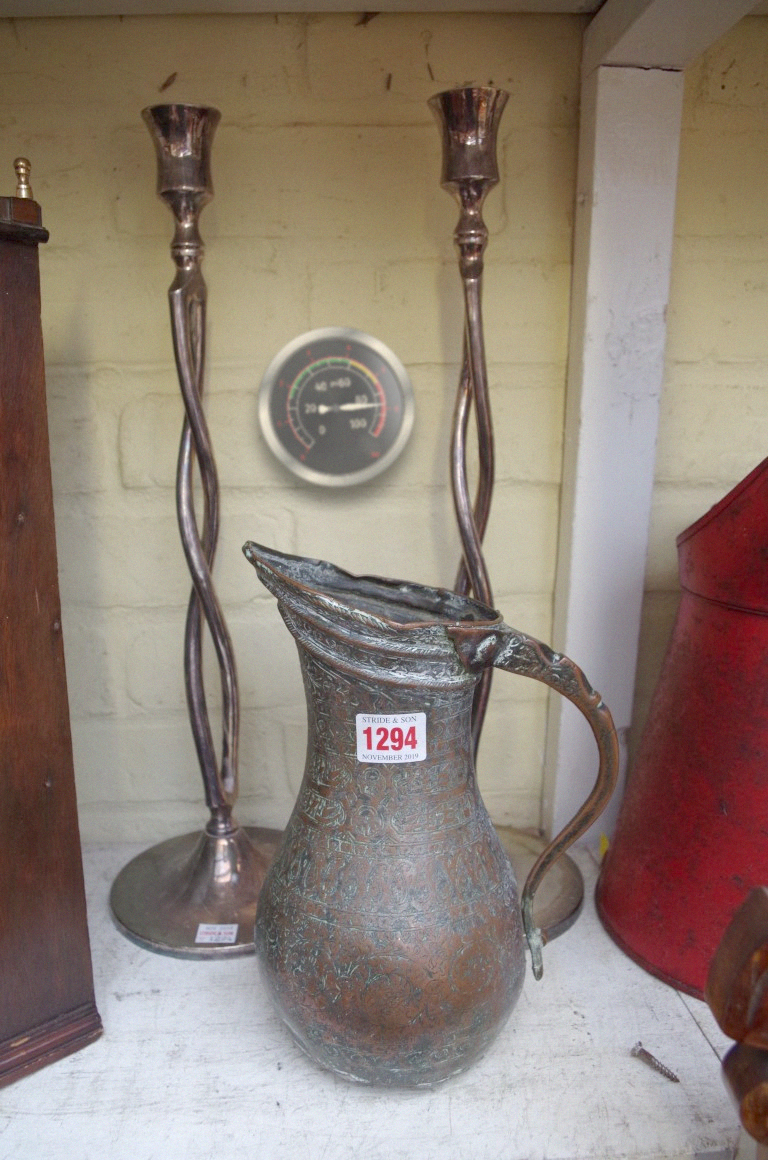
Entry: psi 85
